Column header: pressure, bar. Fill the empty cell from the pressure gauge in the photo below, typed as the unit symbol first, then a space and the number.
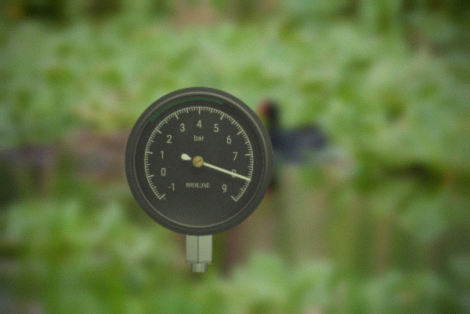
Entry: bar 8
